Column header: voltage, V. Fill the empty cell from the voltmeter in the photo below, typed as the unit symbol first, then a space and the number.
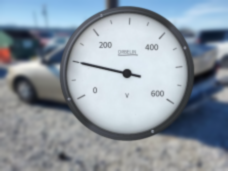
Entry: V 100
